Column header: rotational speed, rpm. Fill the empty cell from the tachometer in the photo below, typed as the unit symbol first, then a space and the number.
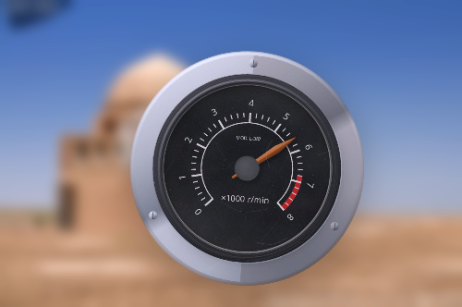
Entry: rpm 5600
